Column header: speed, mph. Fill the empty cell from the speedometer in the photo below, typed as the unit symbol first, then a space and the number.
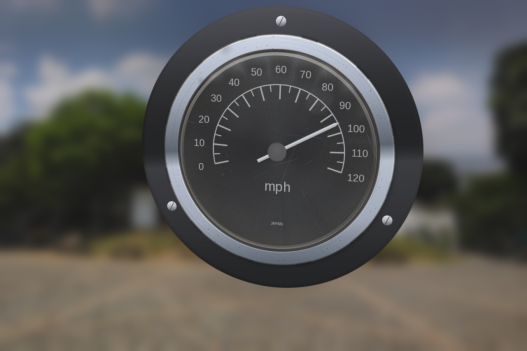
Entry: mph 95
